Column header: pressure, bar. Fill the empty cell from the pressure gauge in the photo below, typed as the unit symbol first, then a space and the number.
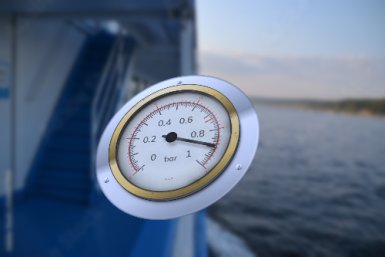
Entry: bar 0.9
